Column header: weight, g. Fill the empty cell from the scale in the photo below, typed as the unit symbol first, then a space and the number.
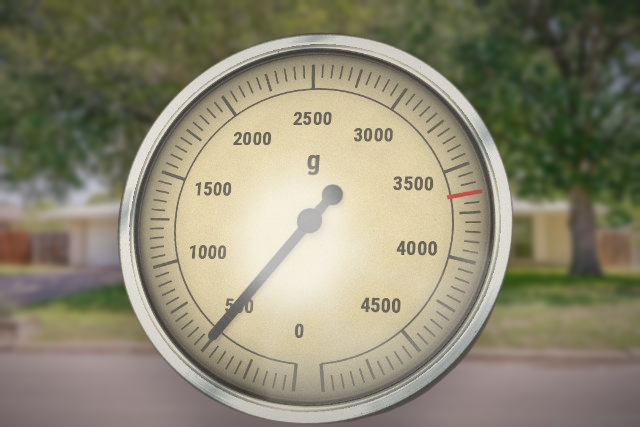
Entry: g 500
